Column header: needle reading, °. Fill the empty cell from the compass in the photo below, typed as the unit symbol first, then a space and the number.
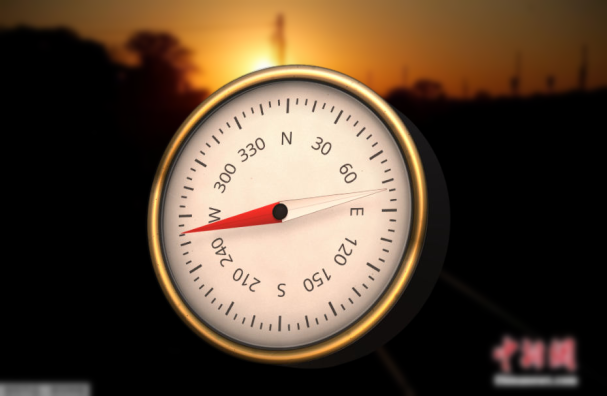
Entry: ° 260
